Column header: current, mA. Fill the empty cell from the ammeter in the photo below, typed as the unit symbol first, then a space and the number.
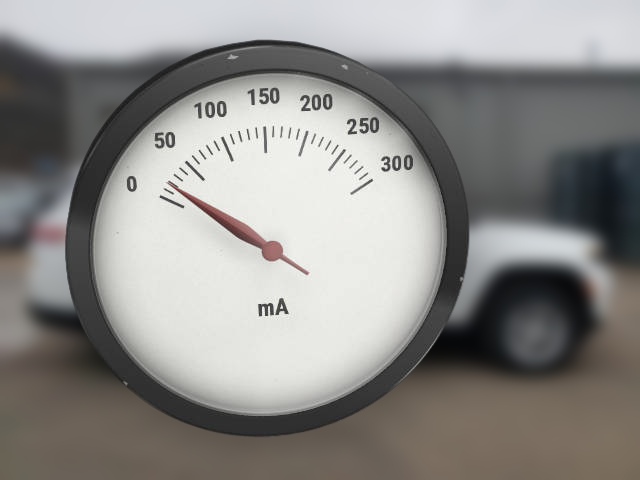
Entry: mA 20
